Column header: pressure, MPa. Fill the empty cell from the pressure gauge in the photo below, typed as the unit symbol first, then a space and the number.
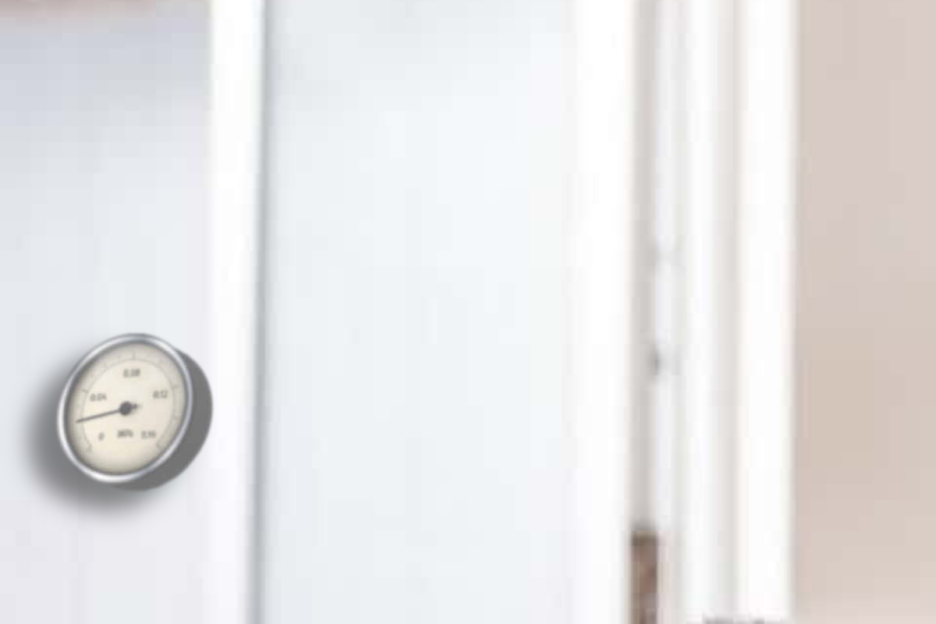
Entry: MPa 0.02
